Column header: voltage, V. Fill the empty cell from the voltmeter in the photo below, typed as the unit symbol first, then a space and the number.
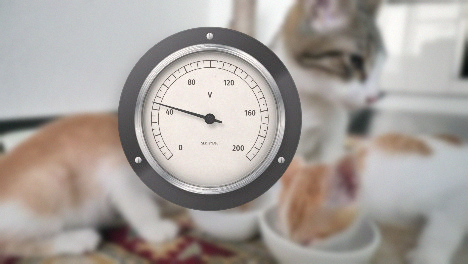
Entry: V 45
